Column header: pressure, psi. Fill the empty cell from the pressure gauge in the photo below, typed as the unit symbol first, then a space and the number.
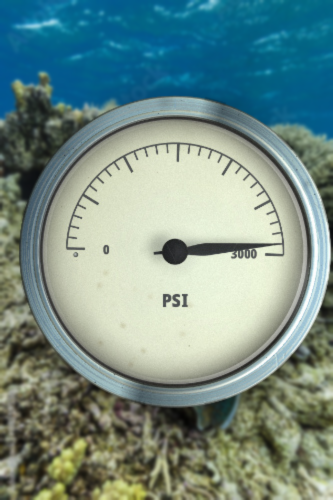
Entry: psi 2900
